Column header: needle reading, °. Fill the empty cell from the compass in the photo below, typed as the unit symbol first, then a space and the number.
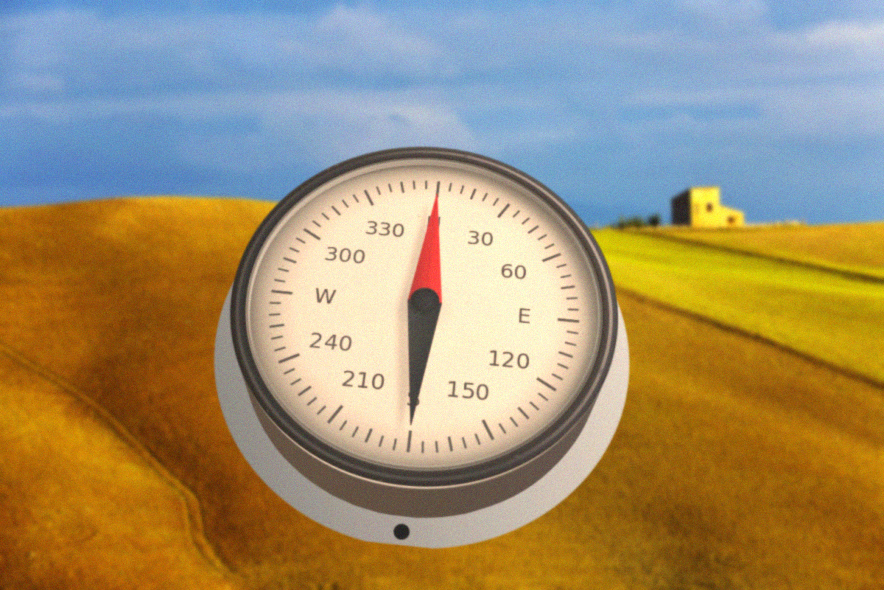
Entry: ° 0
